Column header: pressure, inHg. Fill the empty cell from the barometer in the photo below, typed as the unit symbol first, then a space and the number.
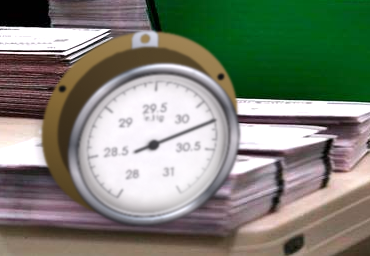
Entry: inHg 30.2
